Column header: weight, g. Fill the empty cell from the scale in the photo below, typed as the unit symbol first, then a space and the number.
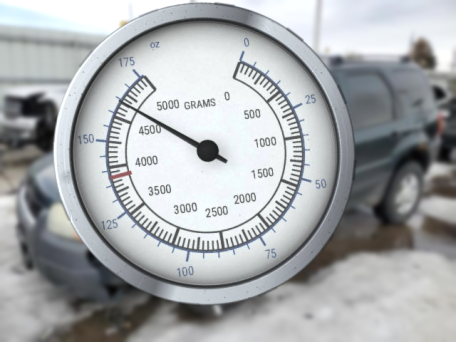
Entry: g 4650
